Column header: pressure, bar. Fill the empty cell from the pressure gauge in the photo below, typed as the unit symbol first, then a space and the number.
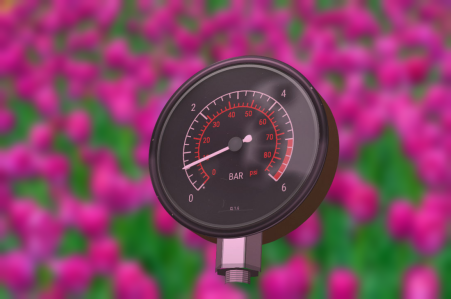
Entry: bar 0.6
